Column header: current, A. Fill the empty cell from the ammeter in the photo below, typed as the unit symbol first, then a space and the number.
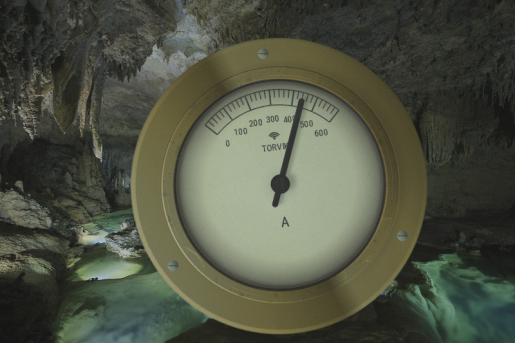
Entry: A 440
